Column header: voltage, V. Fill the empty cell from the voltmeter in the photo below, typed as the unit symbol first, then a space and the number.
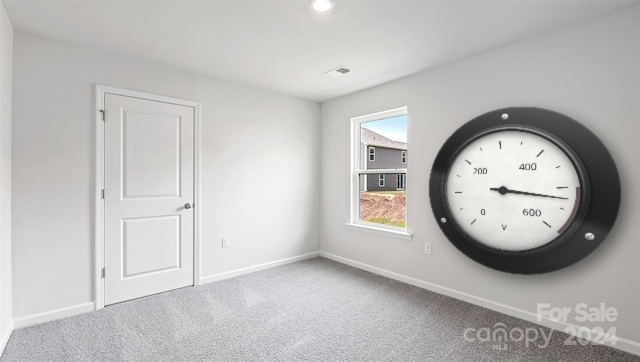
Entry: V 525
